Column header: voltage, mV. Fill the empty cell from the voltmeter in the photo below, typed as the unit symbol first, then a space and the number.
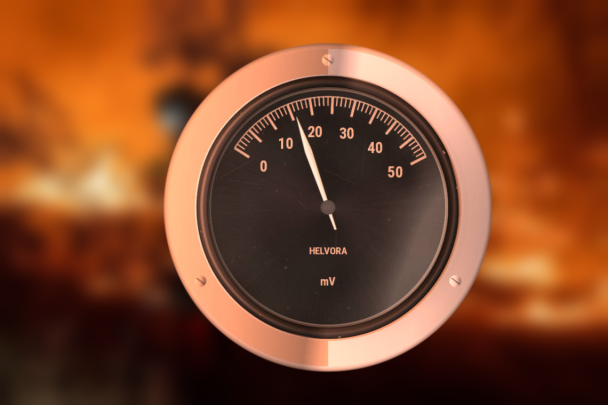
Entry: mV 16
